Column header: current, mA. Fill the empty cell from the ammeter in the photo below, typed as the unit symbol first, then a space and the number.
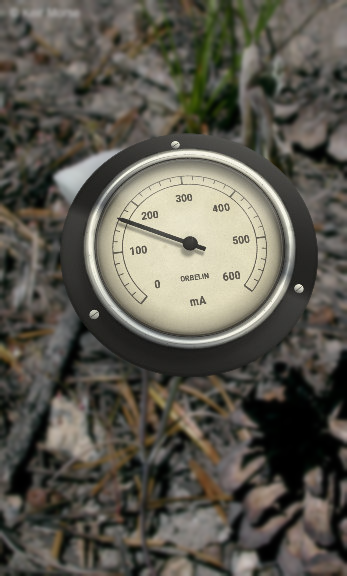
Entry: mA 160
